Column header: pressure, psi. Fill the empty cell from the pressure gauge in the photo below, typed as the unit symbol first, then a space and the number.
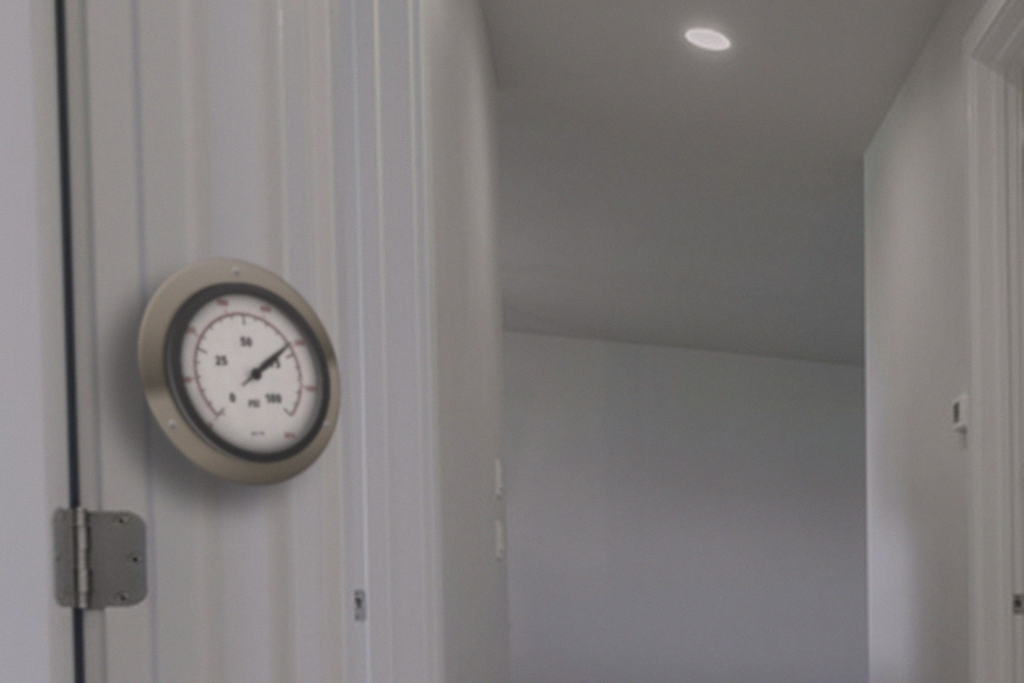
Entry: psi 70
